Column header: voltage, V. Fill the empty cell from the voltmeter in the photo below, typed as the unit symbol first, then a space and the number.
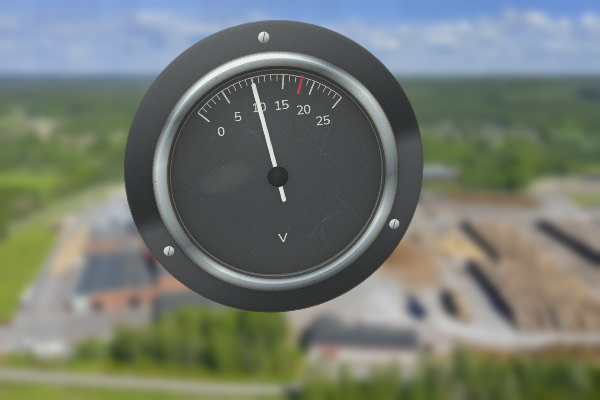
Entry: V 10
